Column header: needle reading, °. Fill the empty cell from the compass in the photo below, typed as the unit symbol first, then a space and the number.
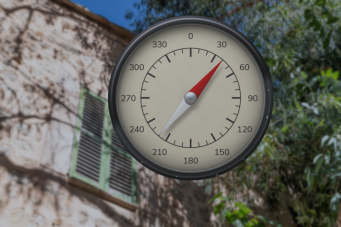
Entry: ° 40
